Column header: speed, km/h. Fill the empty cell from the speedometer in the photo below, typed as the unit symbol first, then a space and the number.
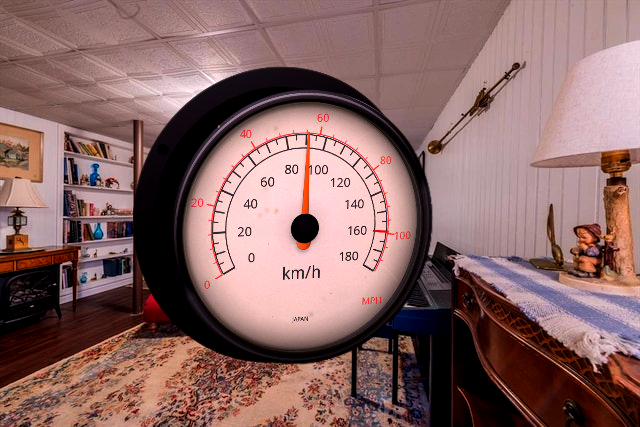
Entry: km/h 90
